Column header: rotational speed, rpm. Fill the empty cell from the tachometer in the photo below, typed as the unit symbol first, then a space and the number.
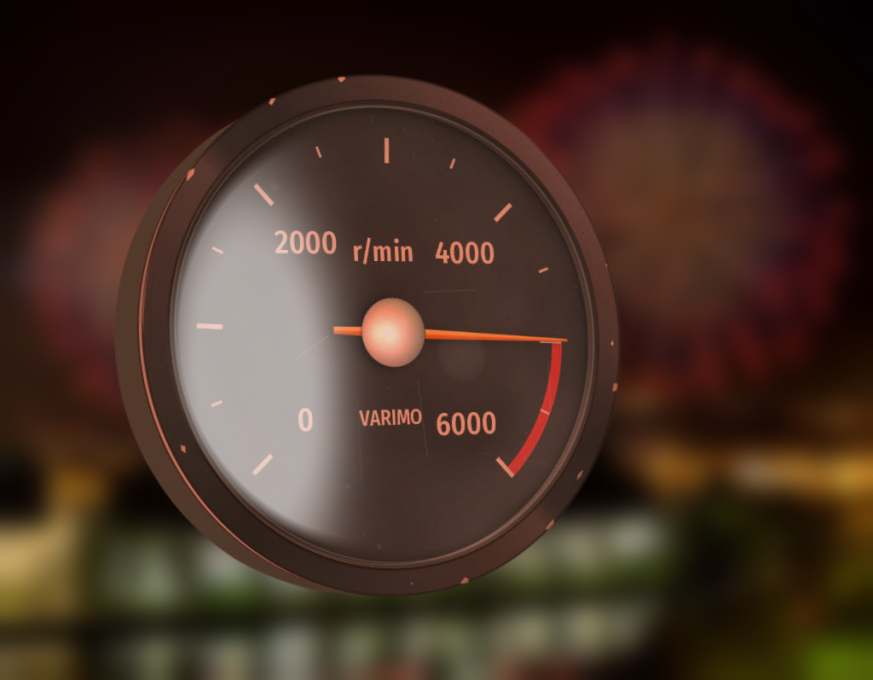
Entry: rpm 5000
